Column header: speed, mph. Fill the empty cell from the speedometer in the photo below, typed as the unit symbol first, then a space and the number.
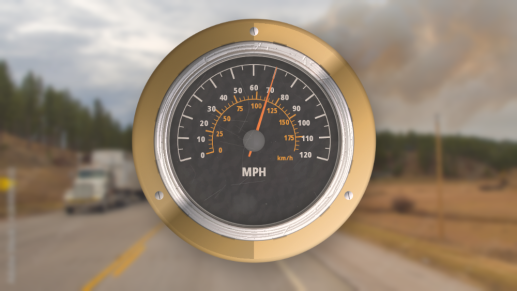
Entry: mph 70
